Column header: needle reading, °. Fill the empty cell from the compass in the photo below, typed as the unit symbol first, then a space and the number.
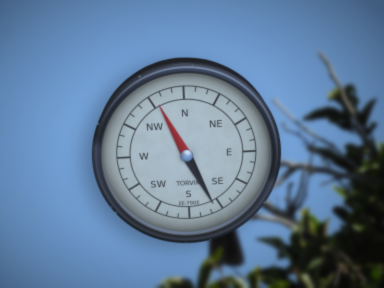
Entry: ° 335
